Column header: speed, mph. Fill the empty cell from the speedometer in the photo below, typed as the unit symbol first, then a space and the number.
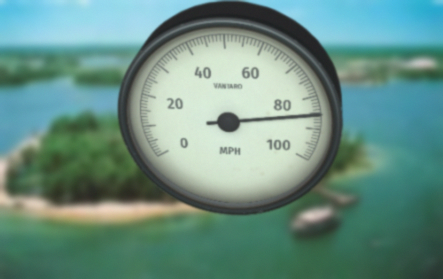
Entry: mph 85
